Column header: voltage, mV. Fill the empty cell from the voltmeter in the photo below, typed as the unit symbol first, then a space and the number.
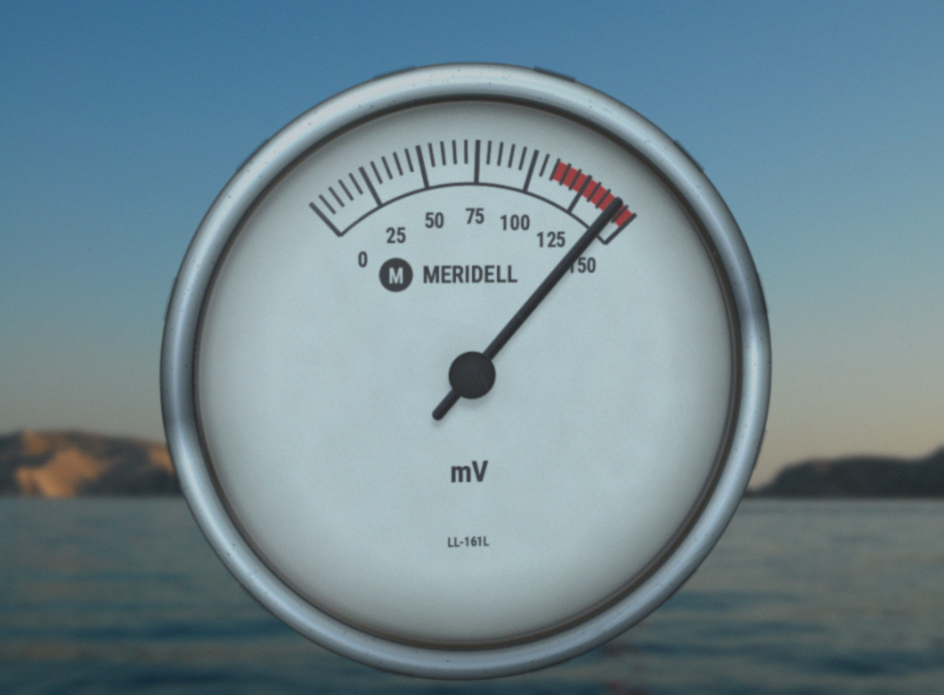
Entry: mV 140
